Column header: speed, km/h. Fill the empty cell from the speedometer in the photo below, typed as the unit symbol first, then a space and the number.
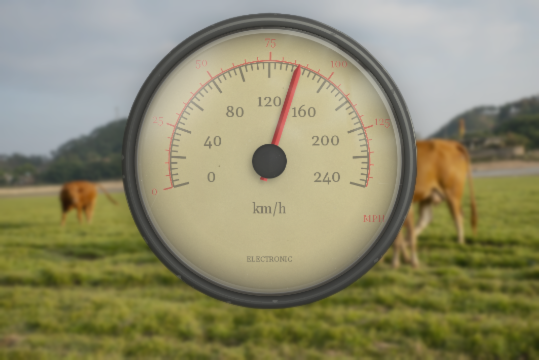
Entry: km/h 140
